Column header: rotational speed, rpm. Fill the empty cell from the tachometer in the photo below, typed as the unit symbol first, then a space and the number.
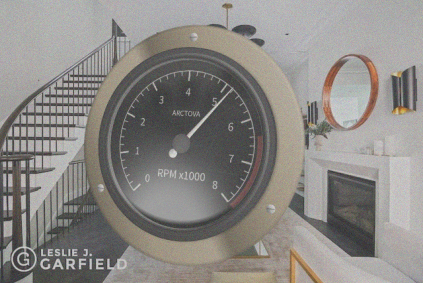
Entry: rpm 5200
